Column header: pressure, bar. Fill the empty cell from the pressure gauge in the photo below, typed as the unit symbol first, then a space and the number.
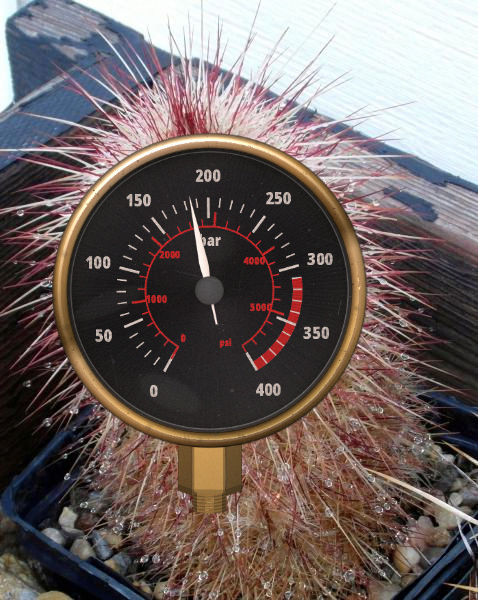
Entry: bar 185
